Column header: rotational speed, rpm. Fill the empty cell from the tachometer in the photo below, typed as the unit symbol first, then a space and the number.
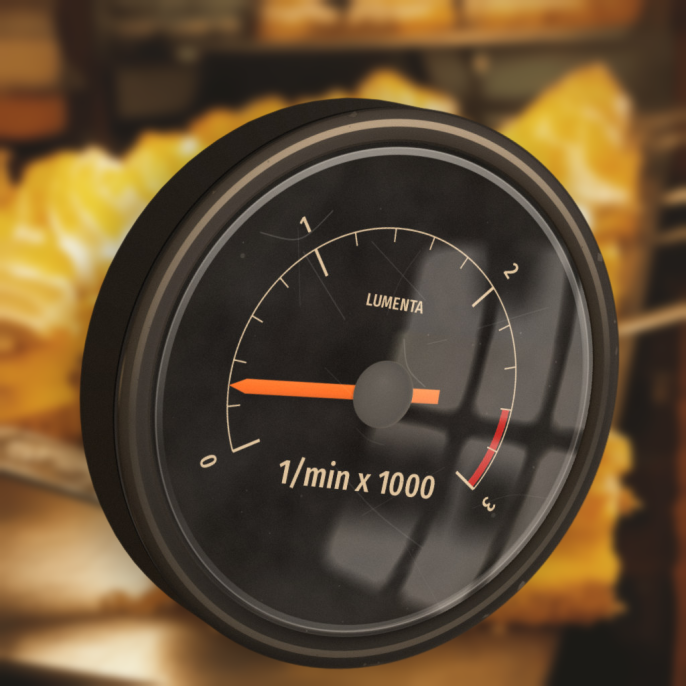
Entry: rpm 300
